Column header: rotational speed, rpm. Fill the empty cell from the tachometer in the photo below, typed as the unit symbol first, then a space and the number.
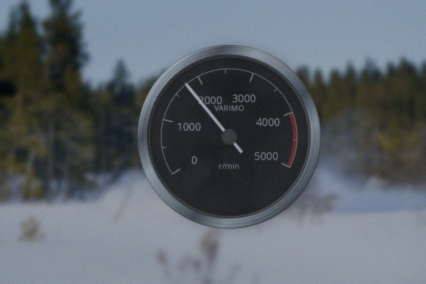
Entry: rpm 1750
